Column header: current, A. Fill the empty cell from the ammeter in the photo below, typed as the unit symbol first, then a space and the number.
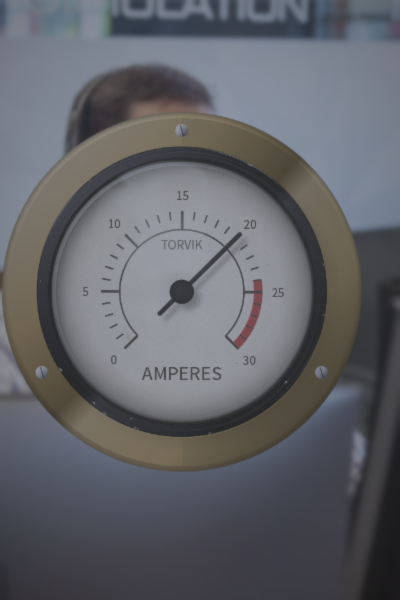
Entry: A 20
